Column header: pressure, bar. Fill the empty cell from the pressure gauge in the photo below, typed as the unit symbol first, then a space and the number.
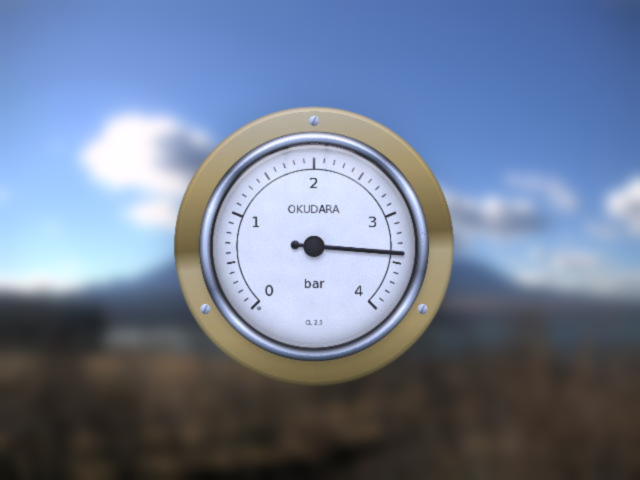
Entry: bar 3.4
